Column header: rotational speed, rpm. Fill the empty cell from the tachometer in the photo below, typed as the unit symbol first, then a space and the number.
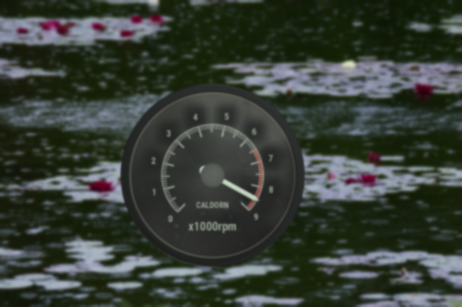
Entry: rpm 8500
